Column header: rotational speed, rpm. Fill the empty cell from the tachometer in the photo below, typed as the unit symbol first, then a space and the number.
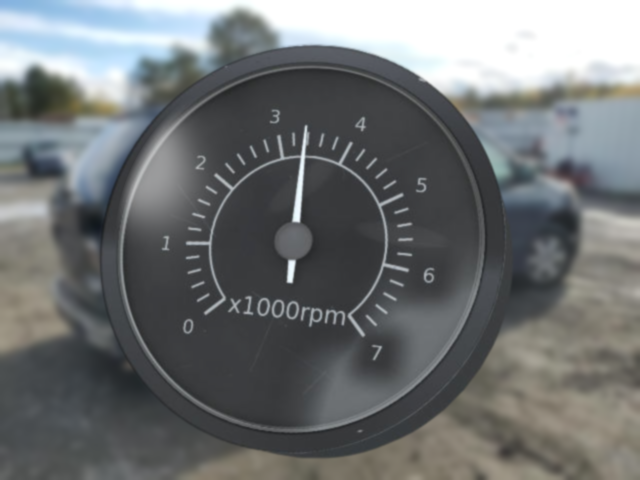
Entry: rpm 3400
